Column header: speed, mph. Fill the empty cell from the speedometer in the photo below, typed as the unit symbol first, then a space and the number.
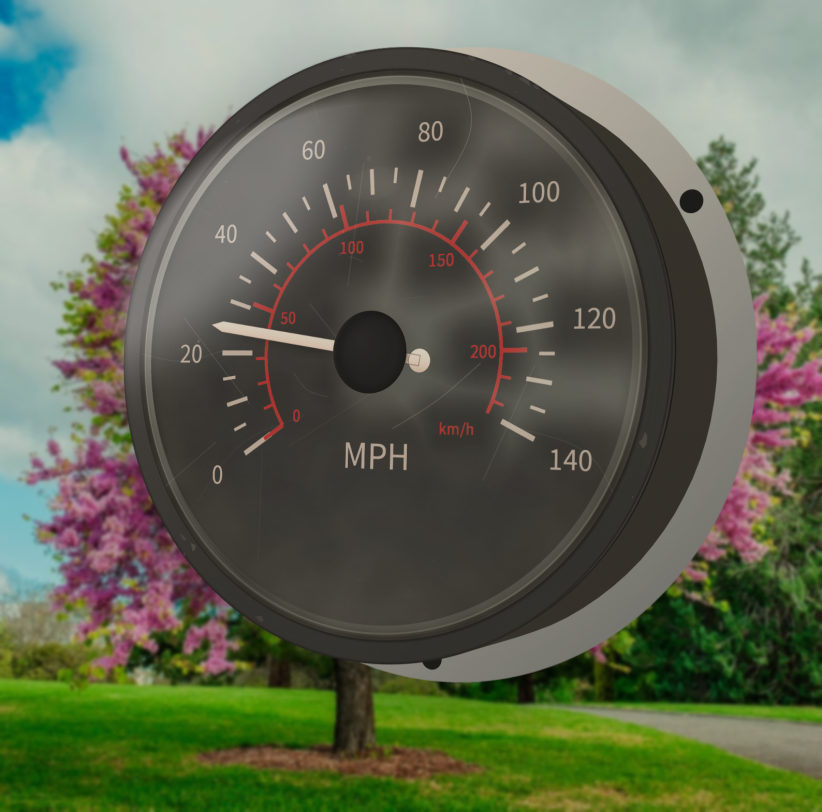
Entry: mph 25
